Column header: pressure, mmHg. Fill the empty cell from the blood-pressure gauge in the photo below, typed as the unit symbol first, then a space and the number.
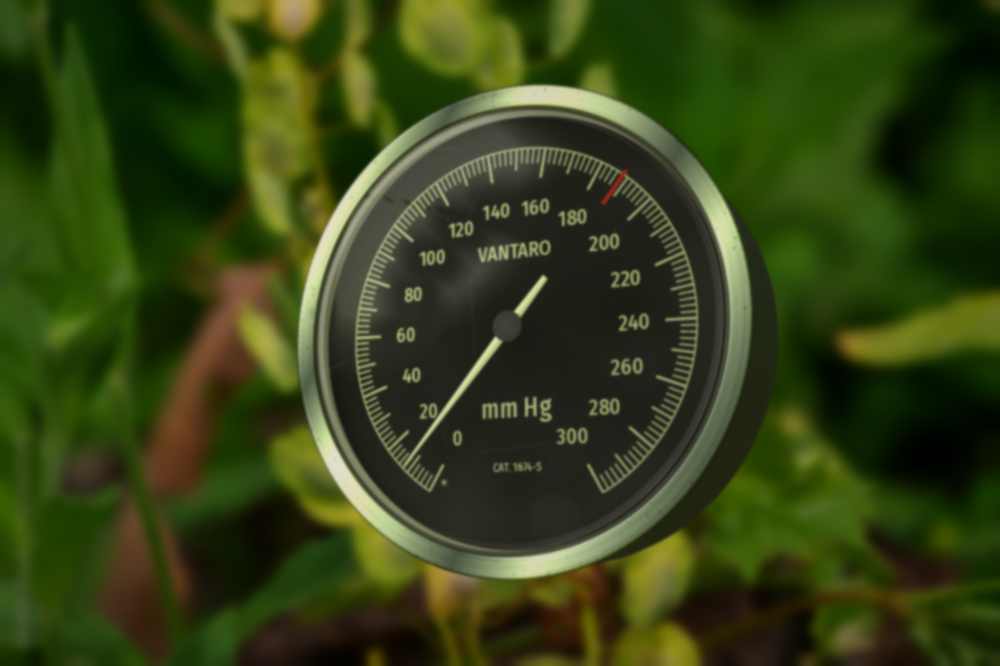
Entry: mmHg 10
